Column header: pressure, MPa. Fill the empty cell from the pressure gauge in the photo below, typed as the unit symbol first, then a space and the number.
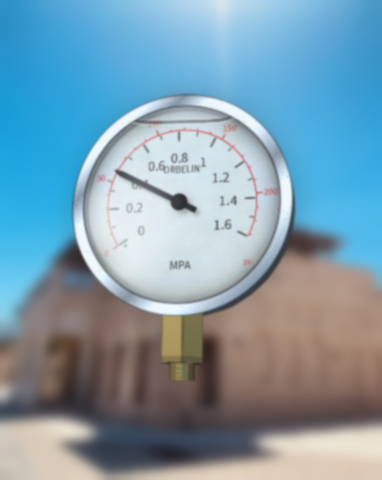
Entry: MPa 0.4
